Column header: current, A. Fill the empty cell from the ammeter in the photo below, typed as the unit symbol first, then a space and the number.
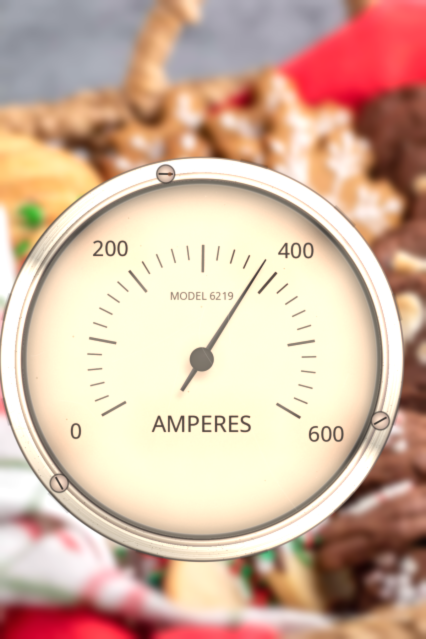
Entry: A 380
